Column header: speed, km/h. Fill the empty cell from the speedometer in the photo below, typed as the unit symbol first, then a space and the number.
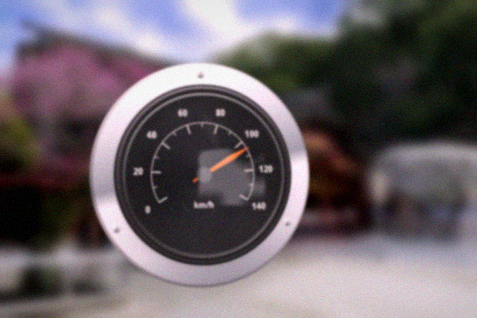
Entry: km/h 105
